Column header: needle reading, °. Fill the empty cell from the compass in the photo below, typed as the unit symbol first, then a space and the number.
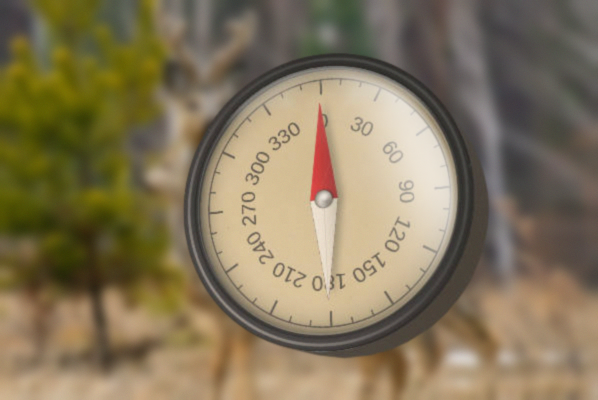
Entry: ° 0
